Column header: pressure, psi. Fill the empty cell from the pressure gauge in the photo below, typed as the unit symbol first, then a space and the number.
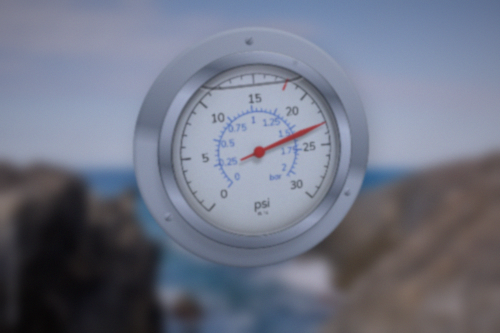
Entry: psi 23
